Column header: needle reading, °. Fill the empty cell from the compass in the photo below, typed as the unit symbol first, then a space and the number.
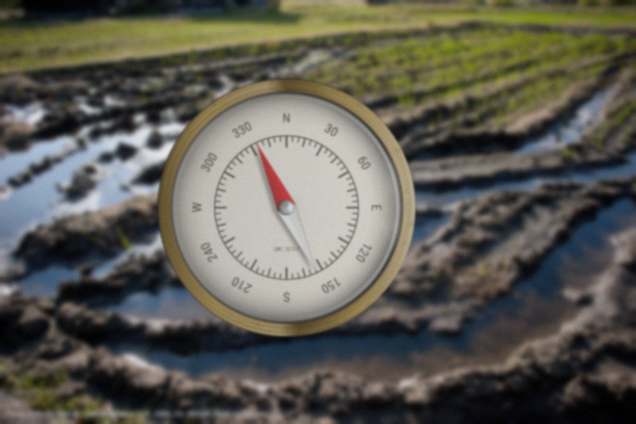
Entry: ° 335
